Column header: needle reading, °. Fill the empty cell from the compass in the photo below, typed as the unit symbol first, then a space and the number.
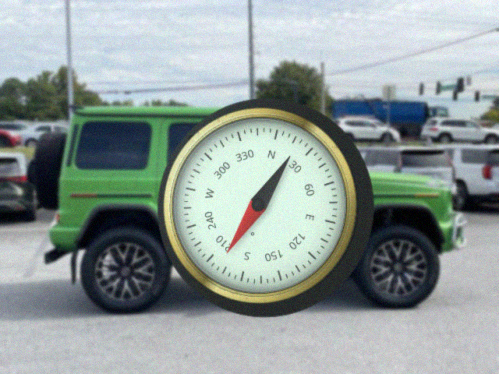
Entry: ° 200
